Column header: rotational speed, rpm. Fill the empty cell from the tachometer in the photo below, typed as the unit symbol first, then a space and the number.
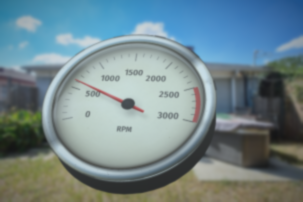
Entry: rpm 600
